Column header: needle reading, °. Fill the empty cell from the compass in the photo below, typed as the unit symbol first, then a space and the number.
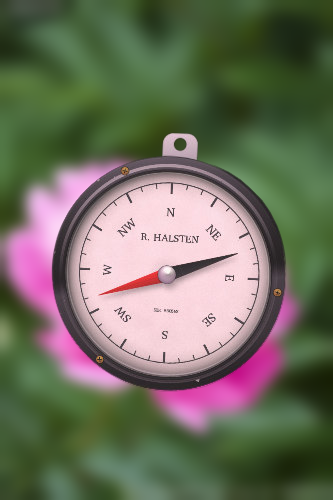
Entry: ° 250
